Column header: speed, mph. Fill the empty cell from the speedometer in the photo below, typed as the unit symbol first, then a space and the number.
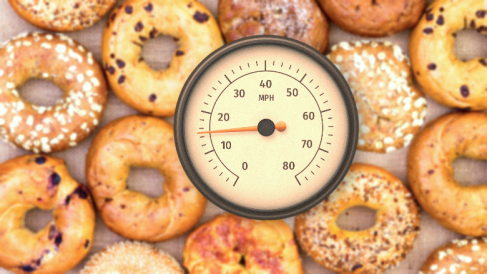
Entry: mph 15
